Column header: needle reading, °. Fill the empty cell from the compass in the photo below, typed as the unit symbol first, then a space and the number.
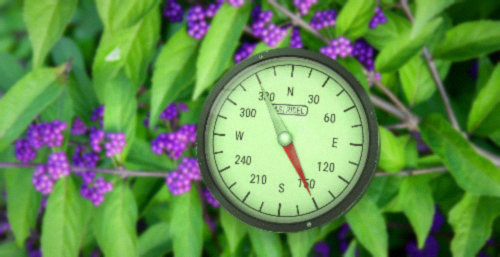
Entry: ° 150
